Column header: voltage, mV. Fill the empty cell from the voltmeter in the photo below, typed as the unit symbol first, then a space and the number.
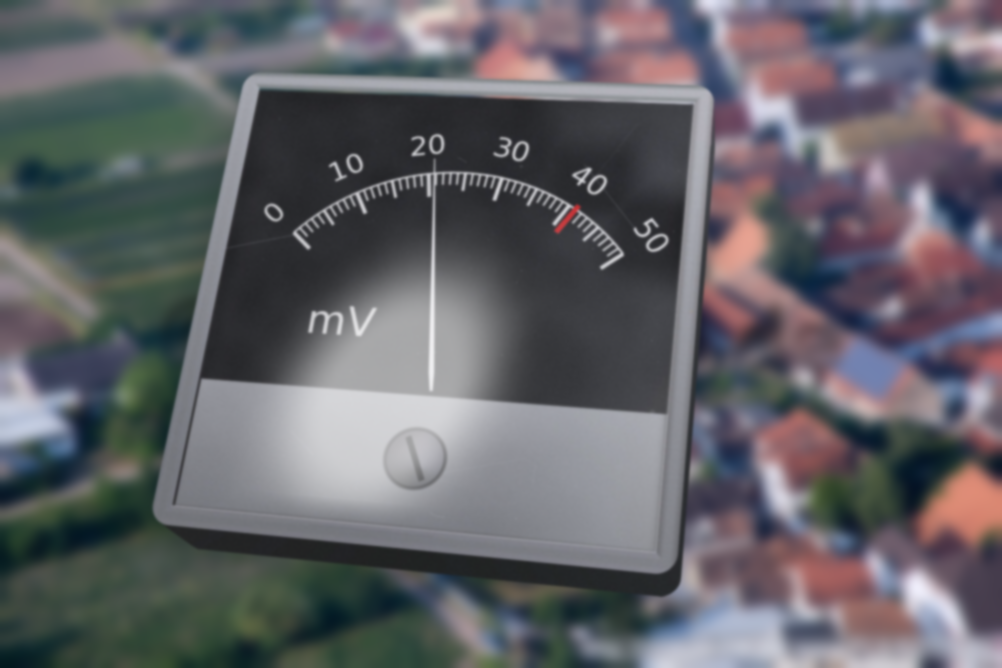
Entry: mV 21
